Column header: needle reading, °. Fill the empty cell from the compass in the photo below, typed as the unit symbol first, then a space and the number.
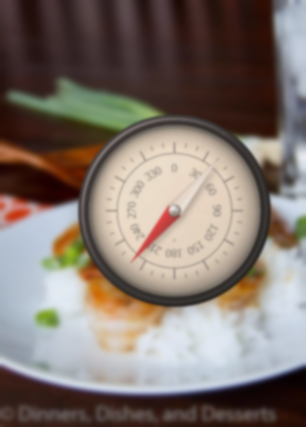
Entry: ° 220
